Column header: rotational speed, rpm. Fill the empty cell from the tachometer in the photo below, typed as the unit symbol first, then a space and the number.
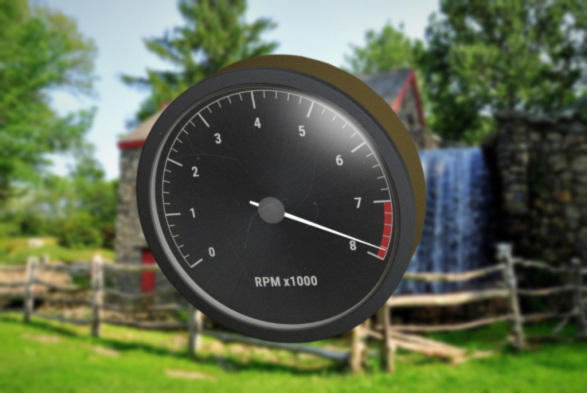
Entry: rpm 7800
